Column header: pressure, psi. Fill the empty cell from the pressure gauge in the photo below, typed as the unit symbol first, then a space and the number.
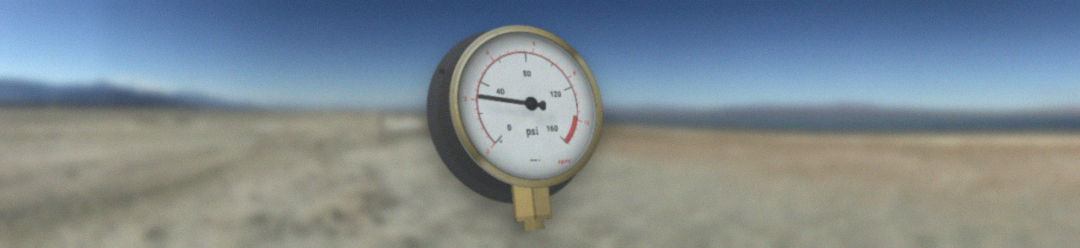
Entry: psi 30
